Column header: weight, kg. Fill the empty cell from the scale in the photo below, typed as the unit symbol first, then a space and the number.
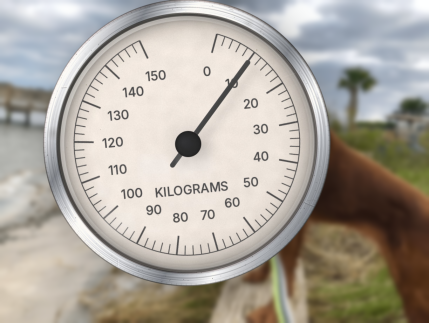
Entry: kg 10
